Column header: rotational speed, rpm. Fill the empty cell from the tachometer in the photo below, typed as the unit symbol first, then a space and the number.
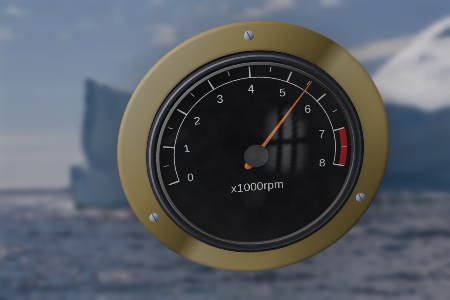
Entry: rpm 5500
